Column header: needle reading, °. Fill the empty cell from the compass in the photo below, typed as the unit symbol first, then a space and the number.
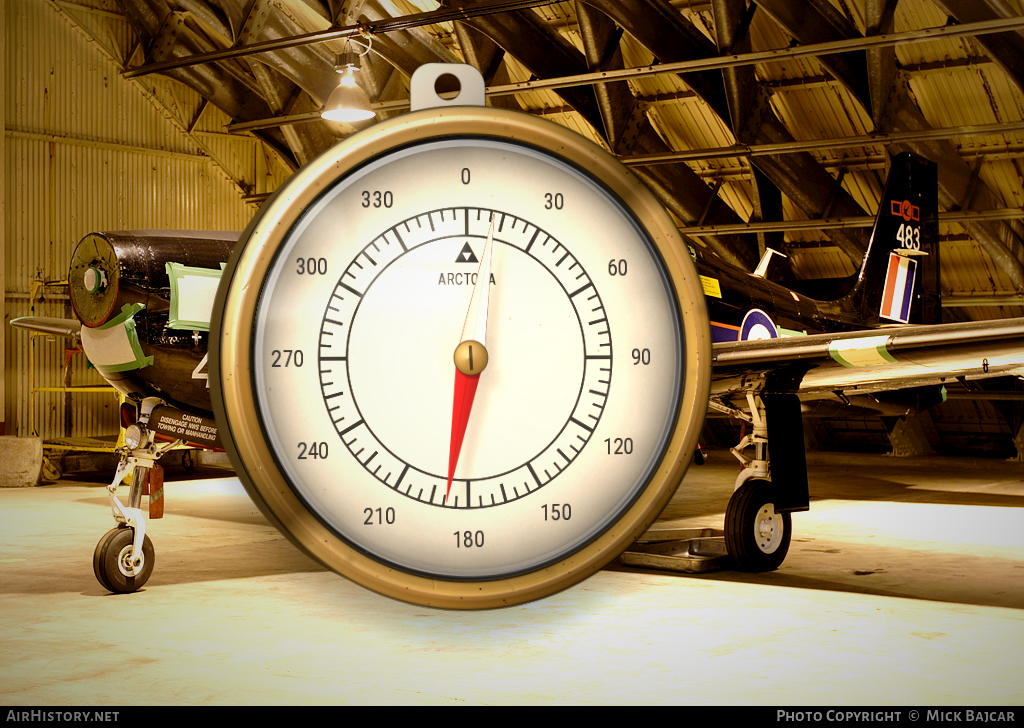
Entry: ° 190
